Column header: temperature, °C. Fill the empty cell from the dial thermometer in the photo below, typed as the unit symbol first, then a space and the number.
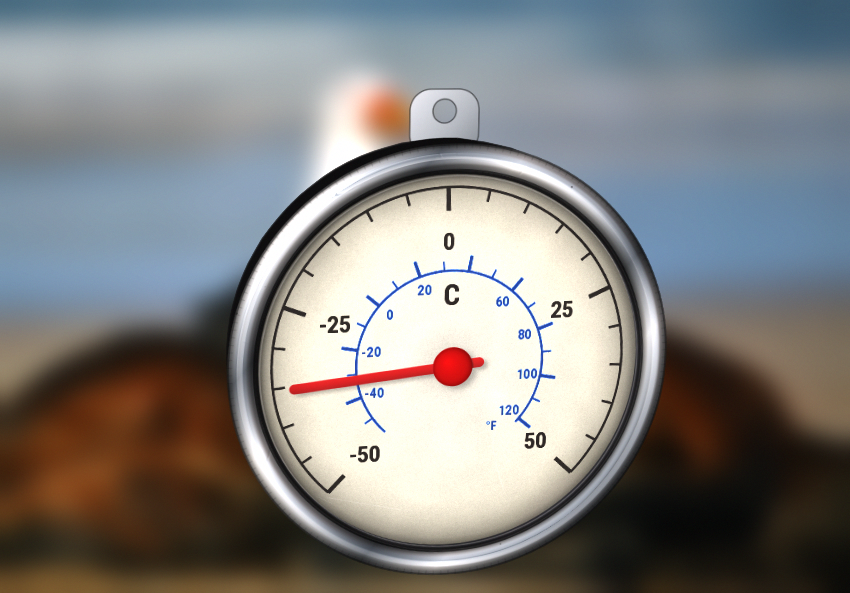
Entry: °C -35
